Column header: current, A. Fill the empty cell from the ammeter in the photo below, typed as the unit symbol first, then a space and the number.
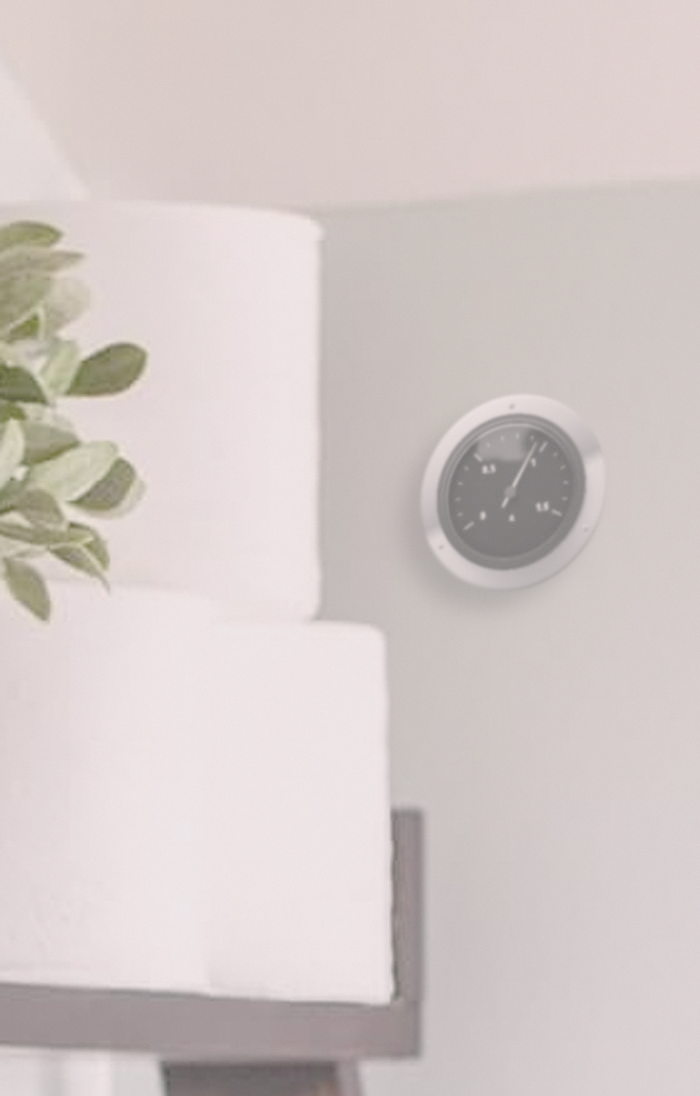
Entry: A 0.95
